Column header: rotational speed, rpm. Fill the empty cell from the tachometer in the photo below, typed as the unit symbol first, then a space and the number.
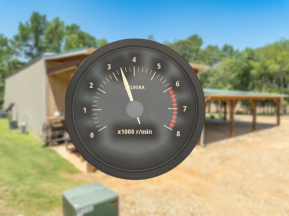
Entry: rpm 3400
